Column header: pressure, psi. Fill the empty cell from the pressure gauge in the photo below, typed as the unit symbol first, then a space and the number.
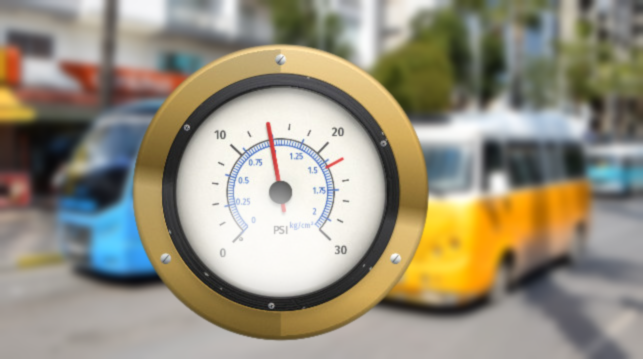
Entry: psi 14
